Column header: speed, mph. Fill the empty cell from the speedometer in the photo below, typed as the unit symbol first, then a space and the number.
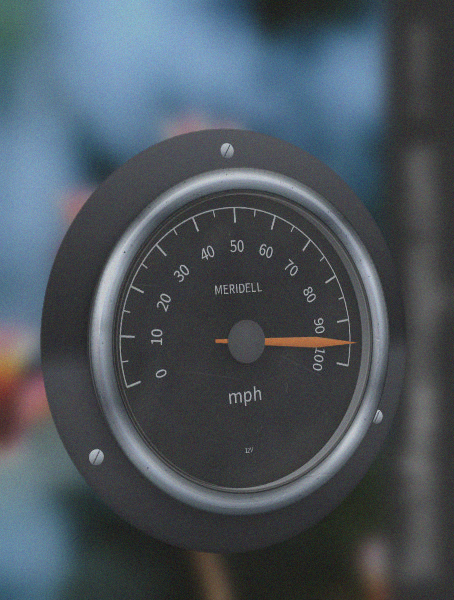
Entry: mph 95
